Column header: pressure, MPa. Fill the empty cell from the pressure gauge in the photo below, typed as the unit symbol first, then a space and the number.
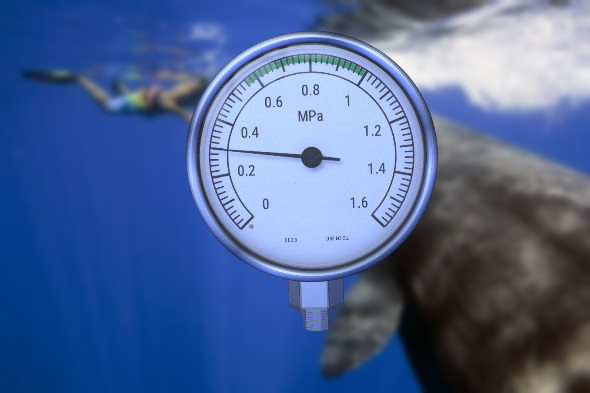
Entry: MPa 0.3
